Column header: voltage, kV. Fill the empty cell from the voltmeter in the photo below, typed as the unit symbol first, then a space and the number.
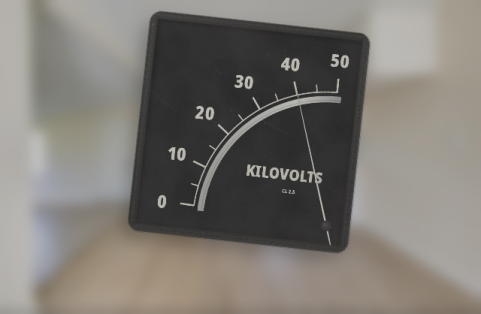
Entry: kV 40
